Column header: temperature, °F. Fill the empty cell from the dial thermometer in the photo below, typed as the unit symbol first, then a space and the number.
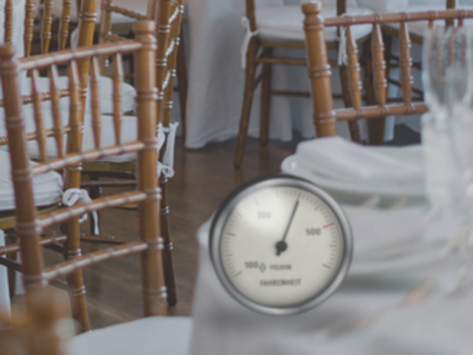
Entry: °F 400
